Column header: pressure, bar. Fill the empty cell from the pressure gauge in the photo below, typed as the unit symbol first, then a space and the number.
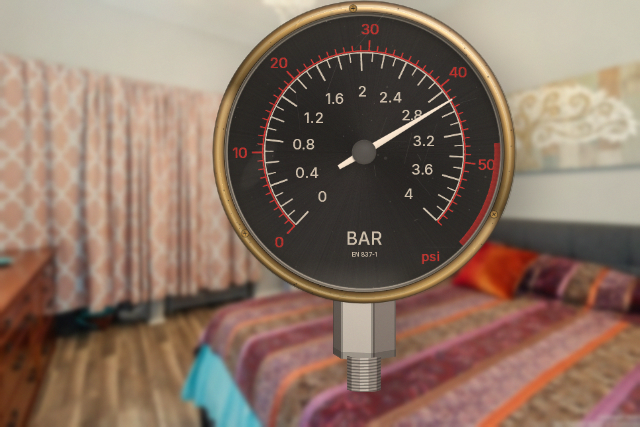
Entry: bar 2.9
